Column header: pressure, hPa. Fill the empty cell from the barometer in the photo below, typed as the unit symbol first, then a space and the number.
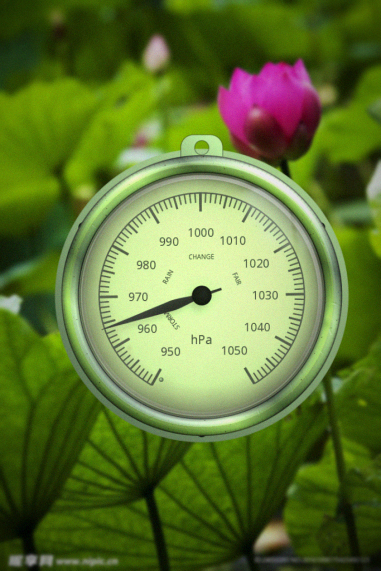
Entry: hPa 964
